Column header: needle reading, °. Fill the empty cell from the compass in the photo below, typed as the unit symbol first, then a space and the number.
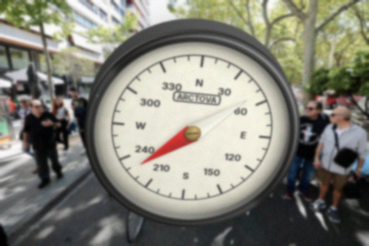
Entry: ° 230
